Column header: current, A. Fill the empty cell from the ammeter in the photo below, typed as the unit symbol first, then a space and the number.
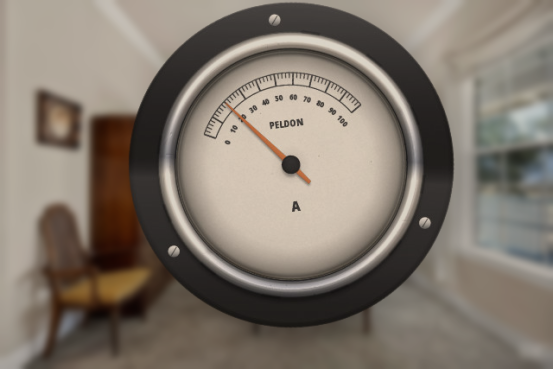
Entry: A 20
